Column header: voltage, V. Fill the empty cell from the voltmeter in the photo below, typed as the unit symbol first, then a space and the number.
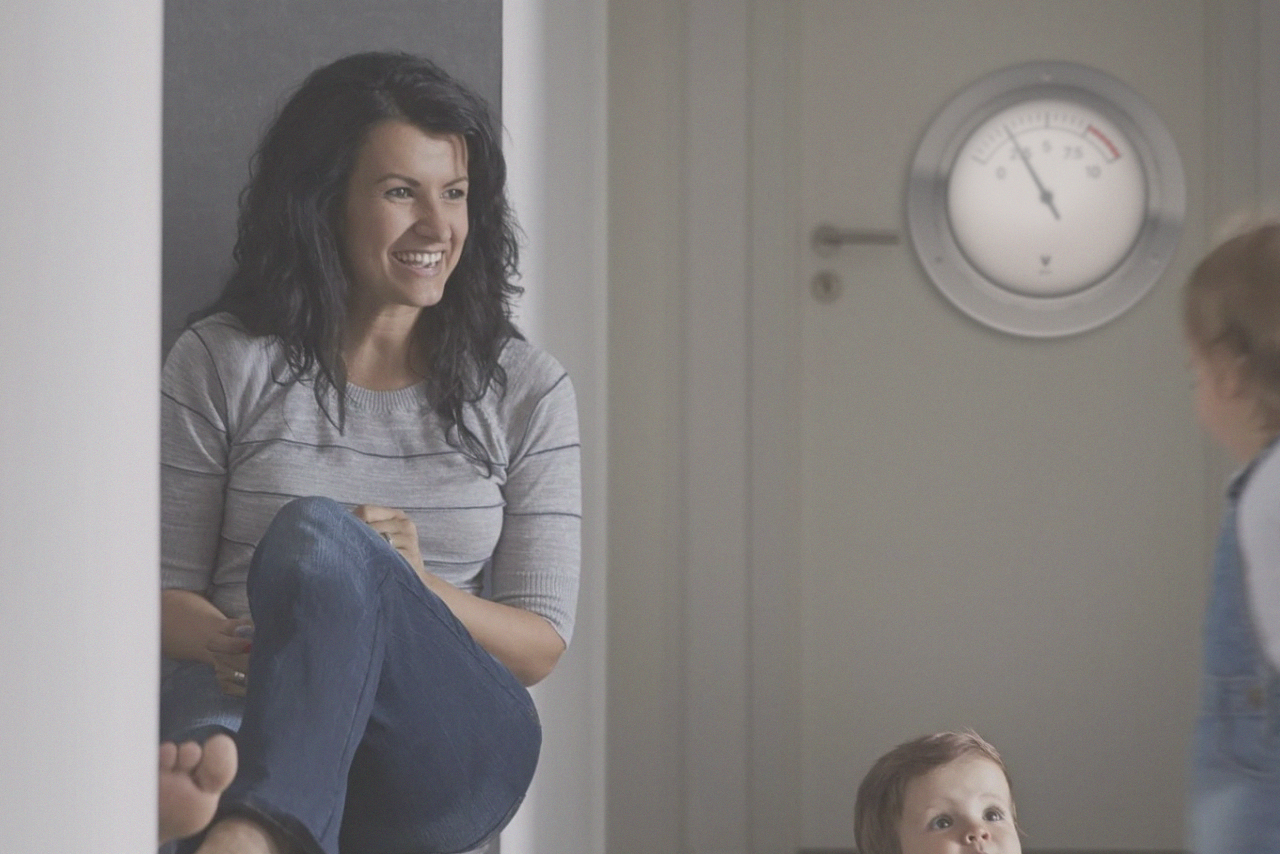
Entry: V 2.5
